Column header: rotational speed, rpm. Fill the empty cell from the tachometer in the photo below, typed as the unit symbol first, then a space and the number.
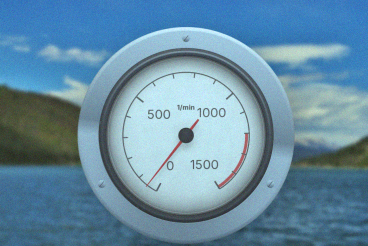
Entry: rpm 50
